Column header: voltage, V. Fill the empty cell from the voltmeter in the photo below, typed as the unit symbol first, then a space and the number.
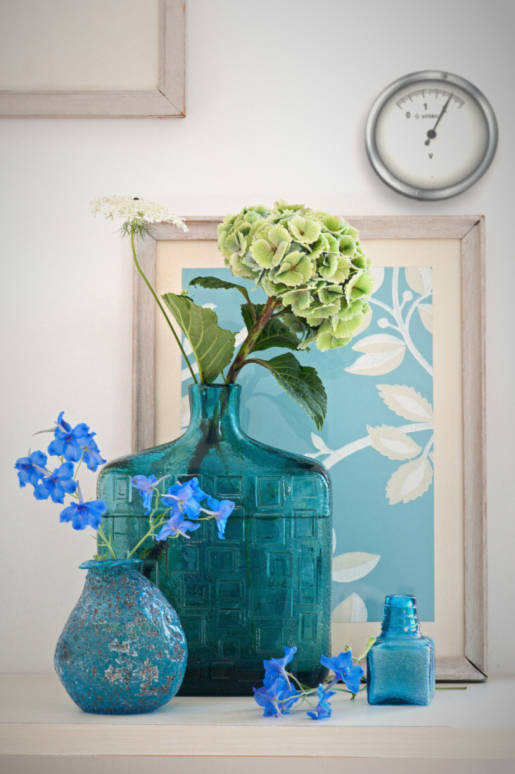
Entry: V 2
